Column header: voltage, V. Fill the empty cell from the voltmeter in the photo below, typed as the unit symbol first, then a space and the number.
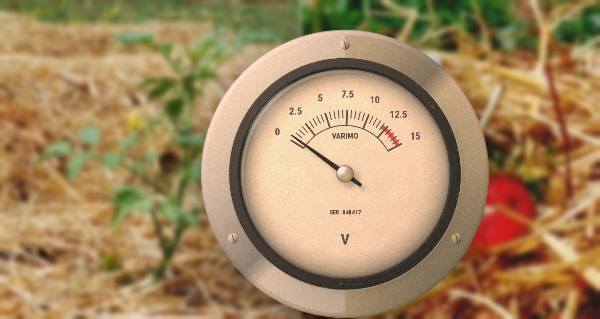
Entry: V 0.5
